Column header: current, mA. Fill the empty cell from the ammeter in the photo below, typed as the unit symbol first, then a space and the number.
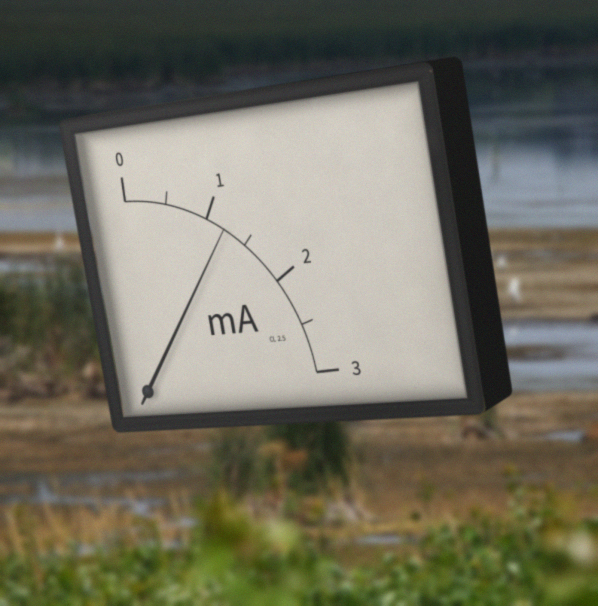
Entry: mA 1.25
